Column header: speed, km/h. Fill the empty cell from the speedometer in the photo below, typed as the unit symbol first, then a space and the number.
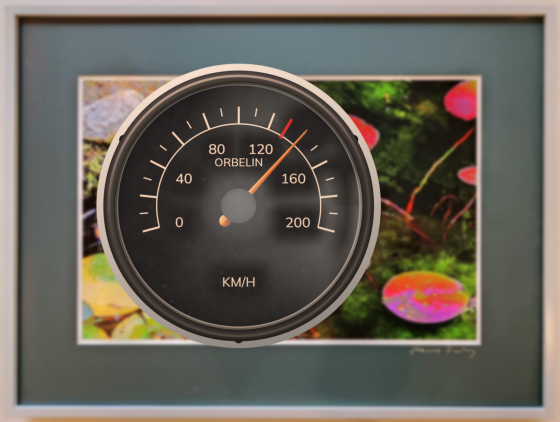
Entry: km/h 140
